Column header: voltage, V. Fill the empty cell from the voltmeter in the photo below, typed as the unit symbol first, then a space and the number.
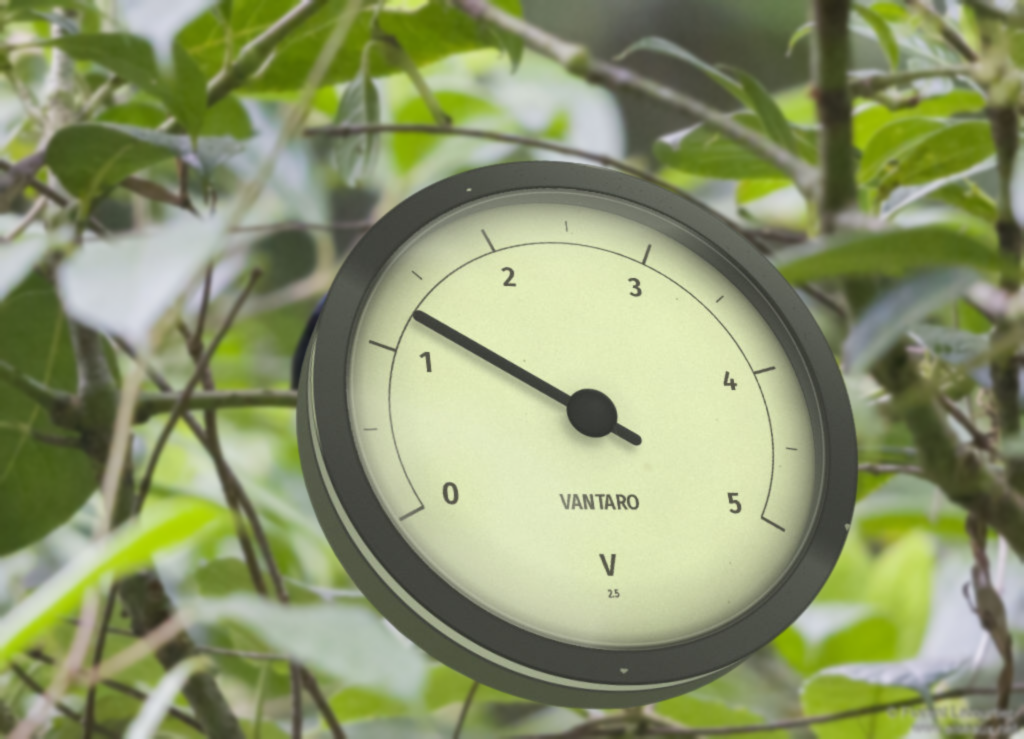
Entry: V 1.25
